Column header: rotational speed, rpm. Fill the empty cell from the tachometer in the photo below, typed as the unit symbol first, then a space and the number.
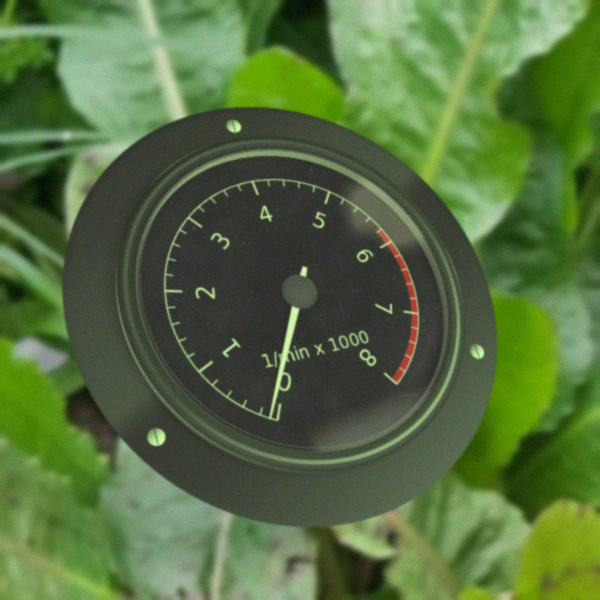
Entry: rpm 100
